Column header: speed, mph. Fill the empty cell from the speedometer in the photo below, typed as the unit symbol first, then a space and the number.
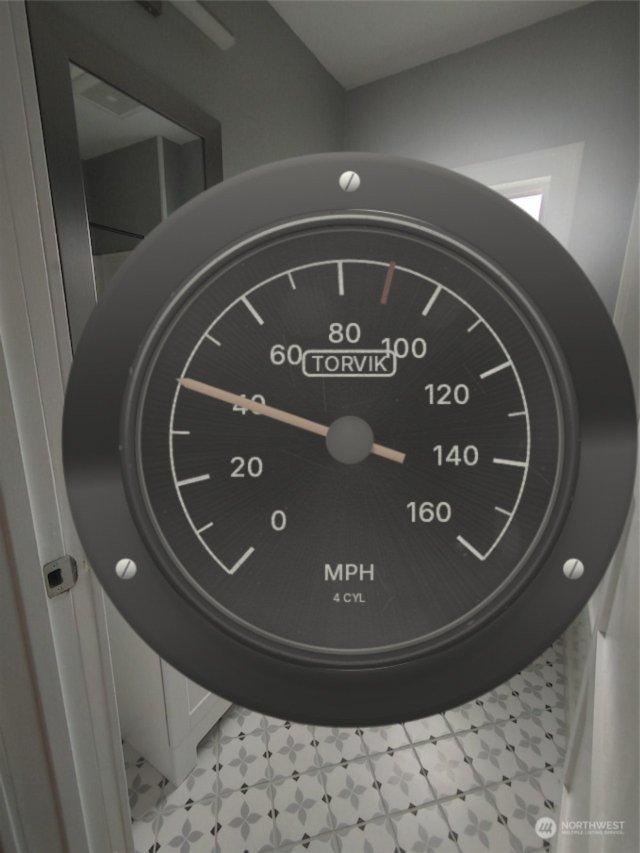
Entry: mph 40
